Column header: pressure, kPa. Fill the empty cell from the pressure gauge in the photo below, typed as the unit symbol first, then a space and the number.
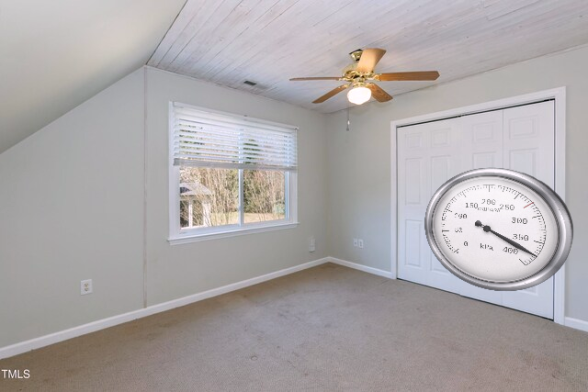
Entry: kPa 375
